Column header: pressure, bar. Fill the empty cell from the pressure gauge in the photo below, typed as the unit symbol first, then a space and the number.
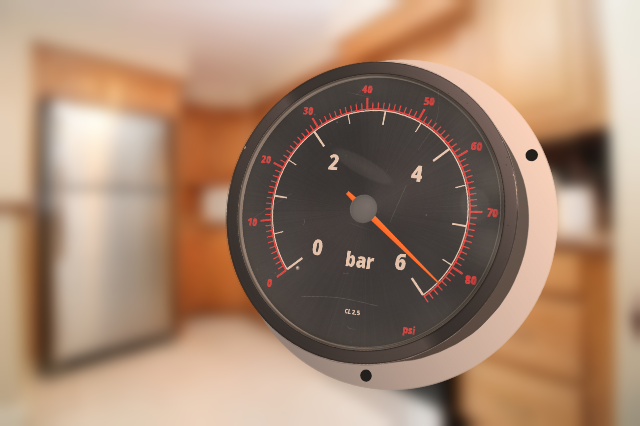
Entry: bar 5.75
